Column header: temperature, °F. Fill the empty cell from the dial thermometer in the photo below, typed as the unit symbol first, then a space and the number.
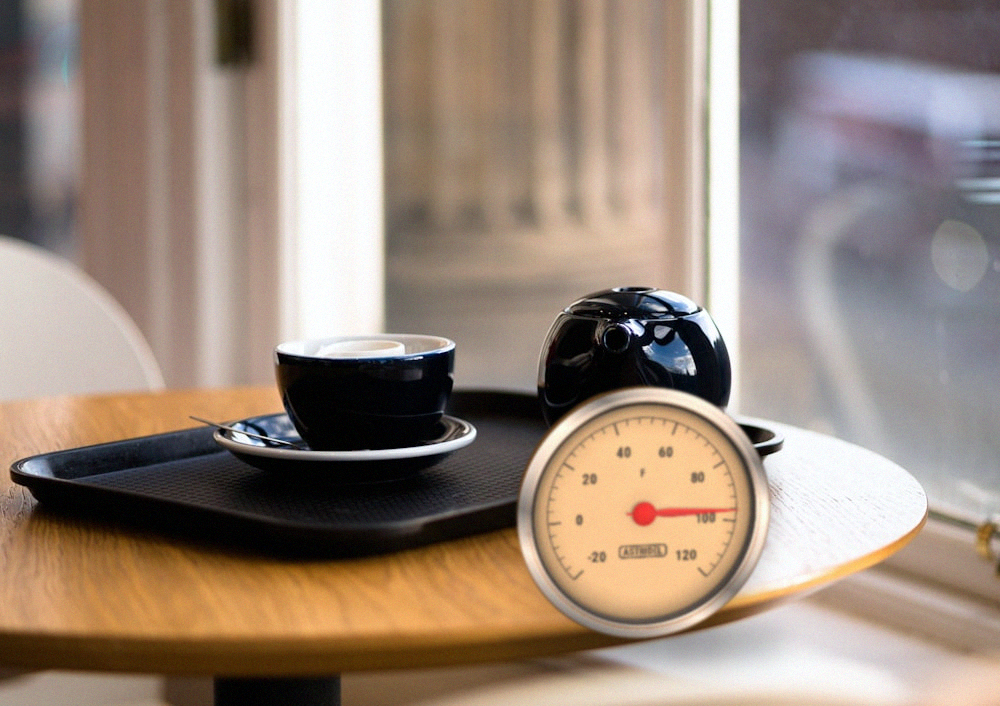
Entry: °F 96
